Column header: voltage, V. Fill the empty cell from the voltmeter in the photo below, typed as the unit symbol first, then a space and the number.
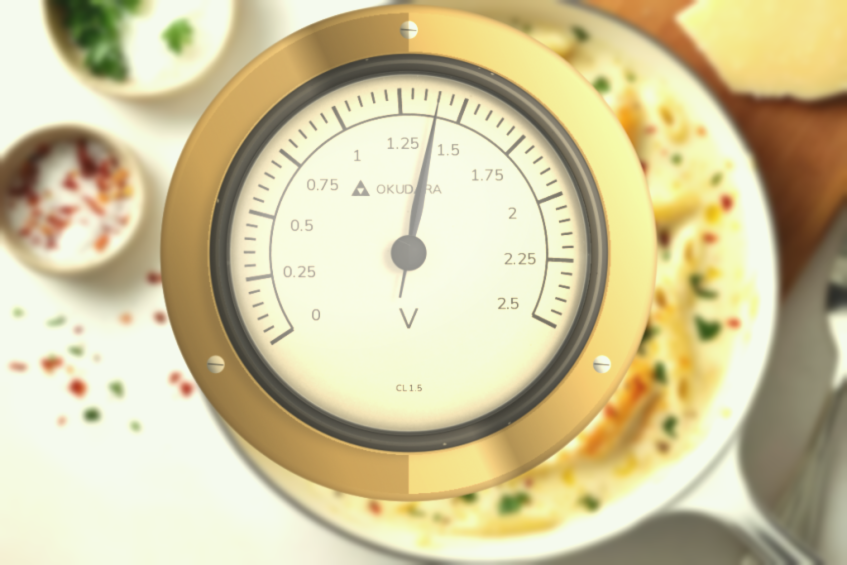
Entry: V 1.4
